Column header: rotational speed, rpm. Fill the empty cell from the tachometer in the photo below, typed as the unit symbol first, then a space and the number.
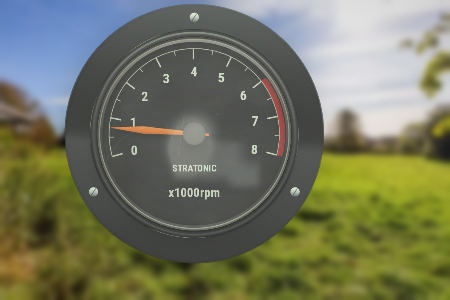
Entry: rpm 750
